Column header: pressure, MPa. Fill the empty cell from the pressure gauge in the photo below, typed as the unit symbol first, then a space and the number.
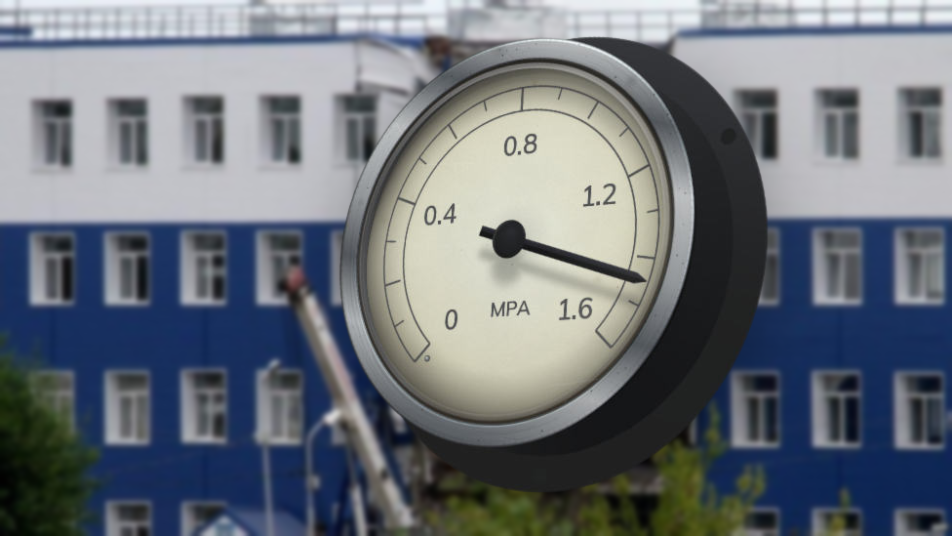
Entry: MPa 1.45
